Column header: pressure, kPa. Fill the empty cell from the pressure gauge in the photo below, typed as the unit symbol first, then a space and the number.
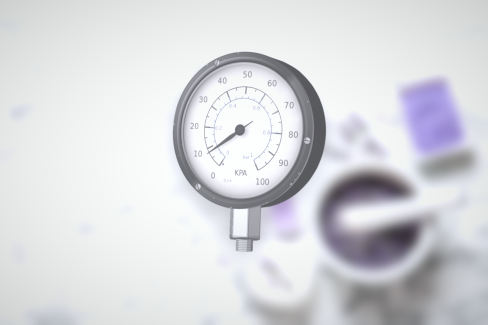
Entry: kPa 7.5
